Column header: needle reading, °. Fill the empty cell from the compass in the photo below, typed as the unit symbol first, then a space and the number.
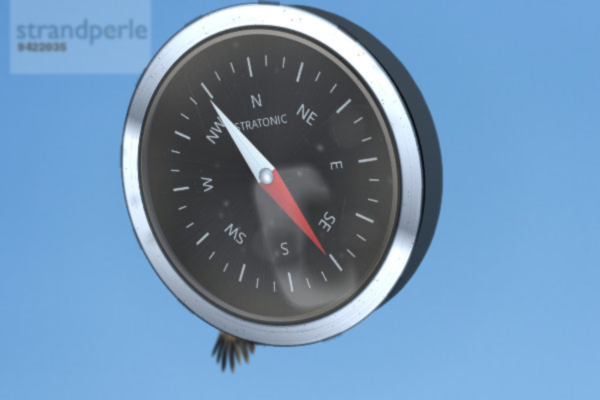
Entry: ° 150
